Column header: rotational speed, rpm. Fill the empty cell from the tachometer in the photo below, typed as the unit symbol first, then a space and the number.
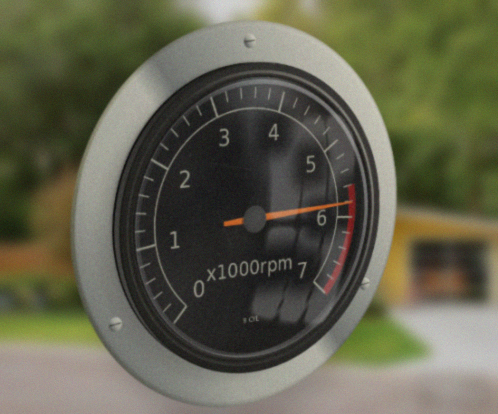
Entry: rpm 5800
